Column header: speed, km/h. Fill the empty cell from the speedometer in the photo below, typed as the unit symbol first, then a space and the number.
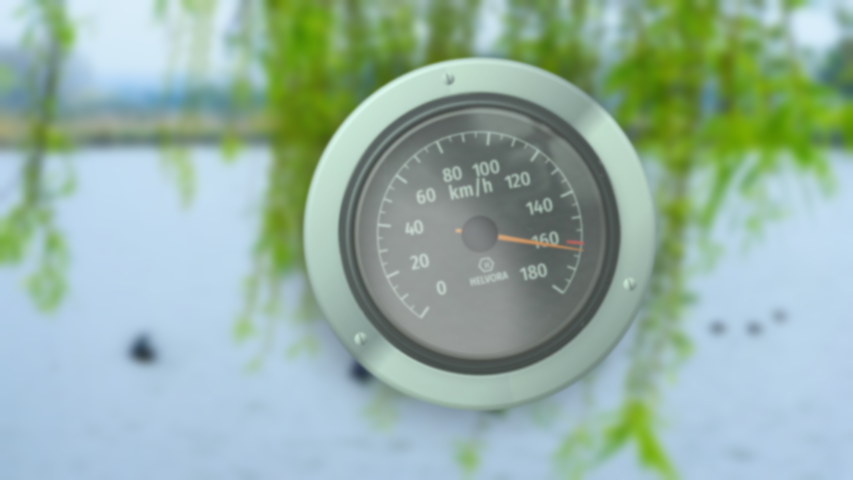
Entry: km/h 162.5
